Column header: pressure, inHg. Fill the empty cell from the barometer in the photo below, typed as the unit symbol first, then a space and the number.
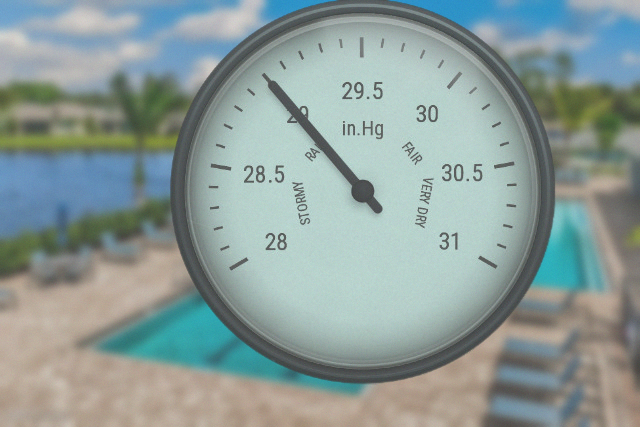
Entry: inHg 29
